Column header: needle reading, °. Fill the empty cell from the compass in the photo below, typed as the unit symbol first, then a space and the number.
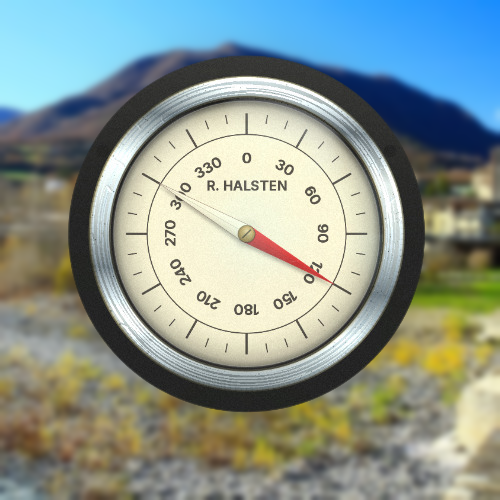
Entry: ° 120
